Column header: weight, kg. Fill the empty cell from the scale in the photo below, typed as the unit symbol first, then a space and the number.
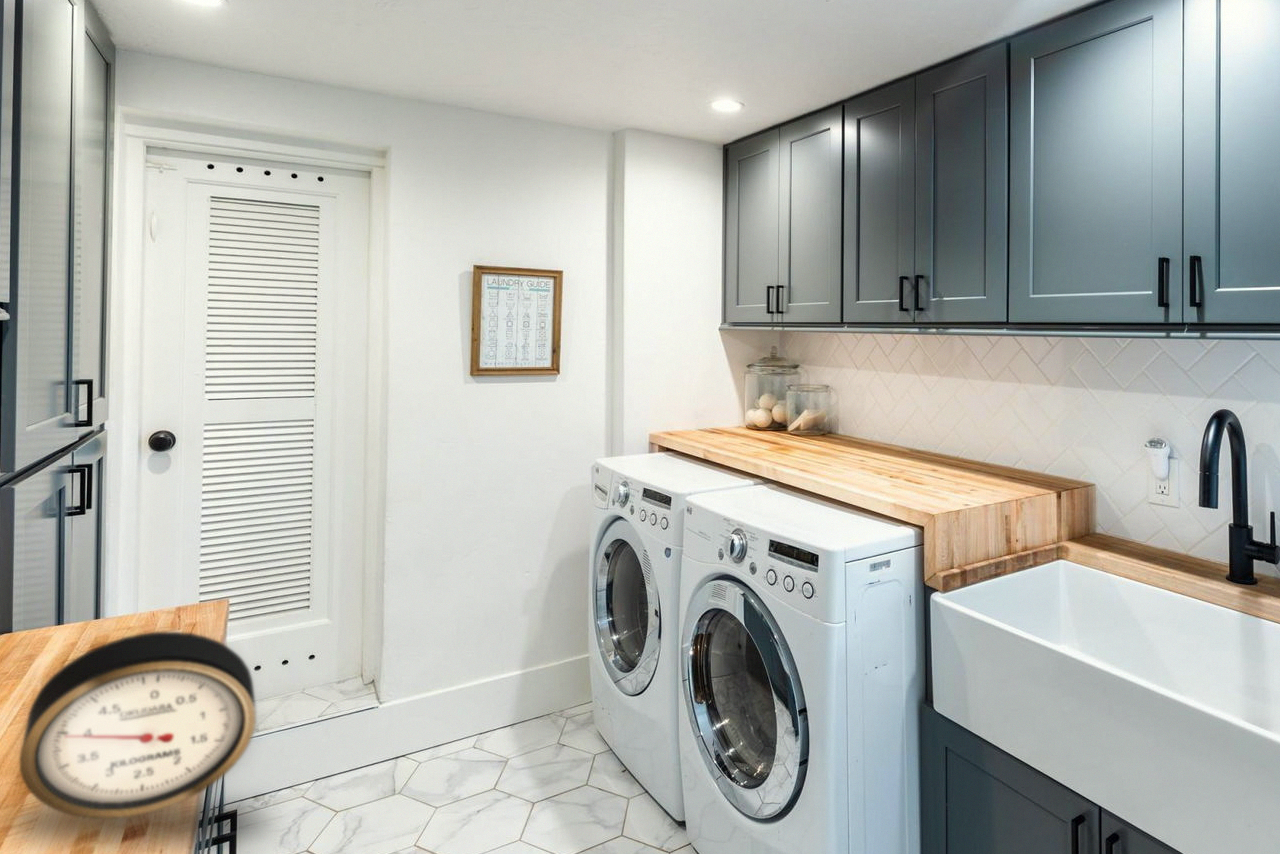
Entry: kg 4
